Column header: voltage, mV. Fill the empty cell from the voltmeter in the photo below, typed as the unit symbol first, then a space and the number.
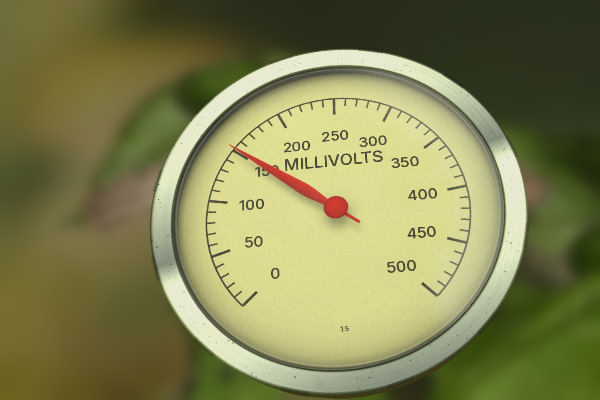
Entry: mV 150
